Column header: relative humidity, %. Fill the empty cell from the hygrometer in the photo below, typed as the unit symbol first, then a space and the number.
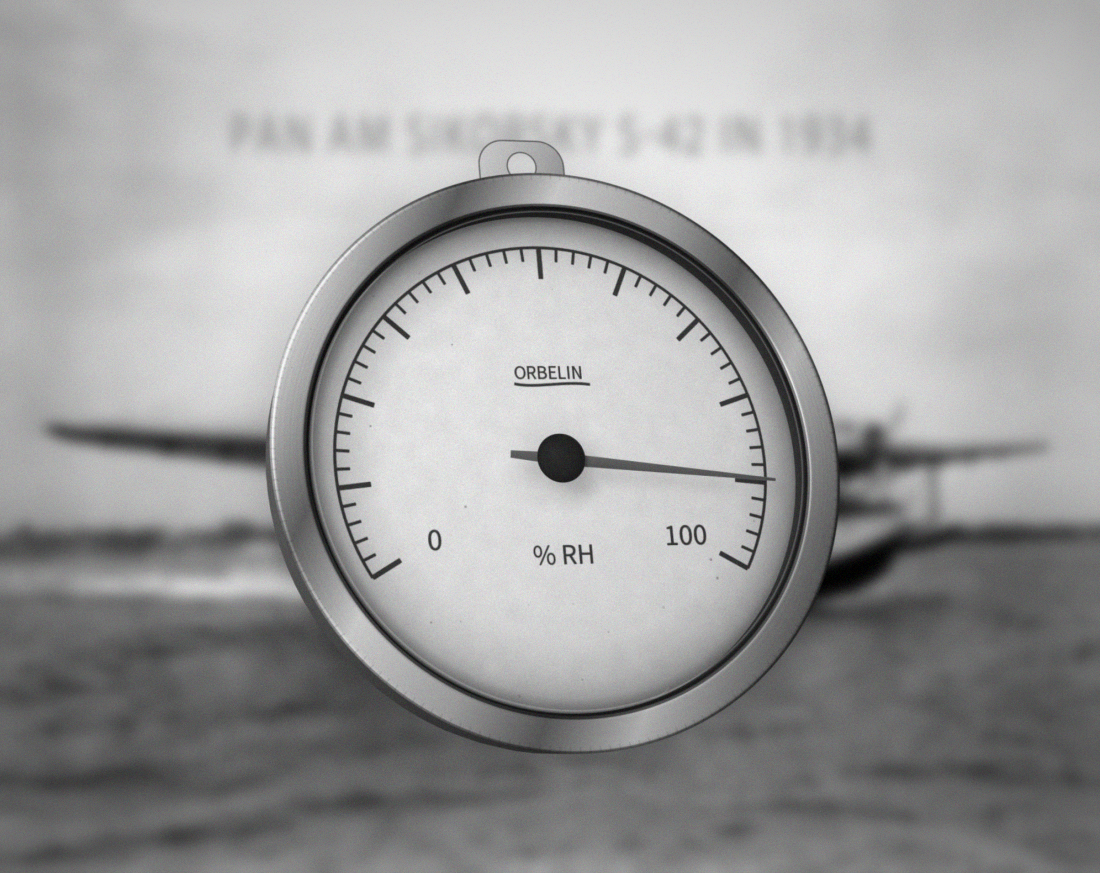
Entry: % 90
